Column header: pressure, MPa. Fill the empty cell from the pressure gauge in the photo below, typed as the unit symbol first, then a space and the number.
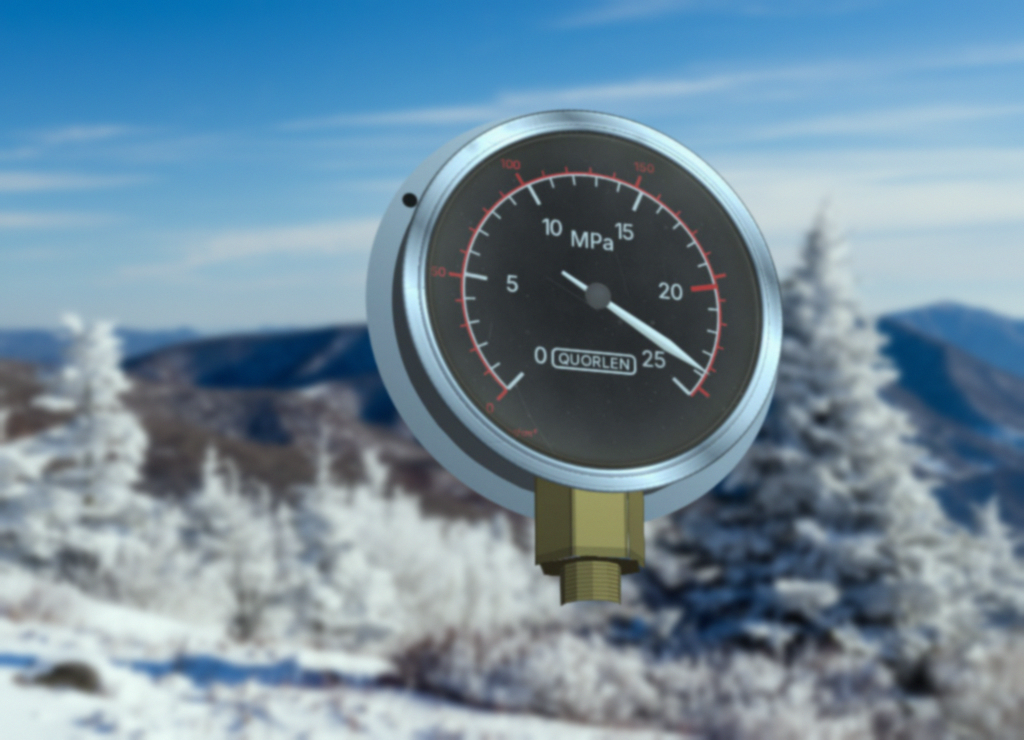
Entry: MPa 24
